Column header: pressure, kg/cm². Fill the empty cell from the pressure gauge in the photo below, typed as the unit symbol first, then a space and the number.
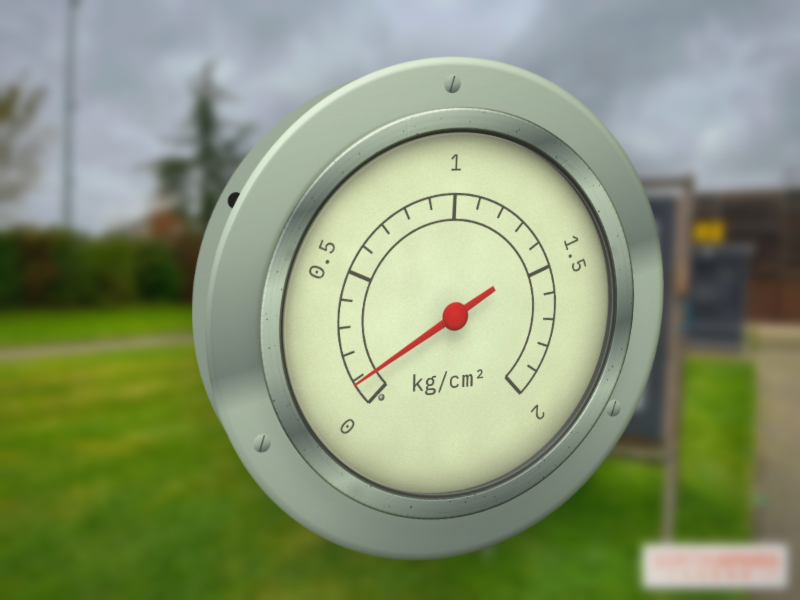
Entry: kg/cm² 0.1
